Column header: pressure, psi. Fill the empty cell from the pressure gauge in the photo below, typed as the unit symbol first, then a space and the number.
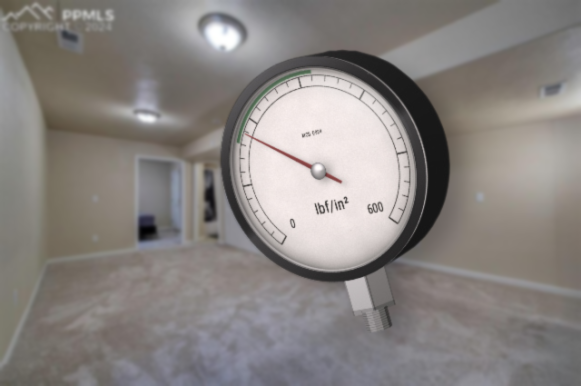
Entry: psi 180
